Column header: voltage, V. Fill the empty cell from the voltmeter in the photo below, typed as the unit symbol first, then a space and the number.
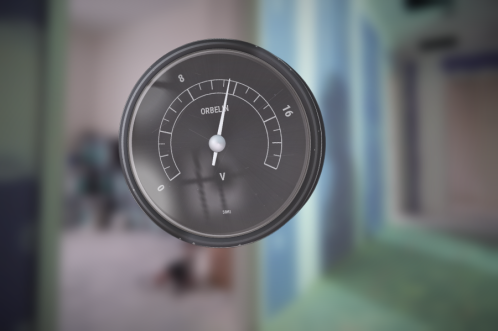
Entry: V 11.5
